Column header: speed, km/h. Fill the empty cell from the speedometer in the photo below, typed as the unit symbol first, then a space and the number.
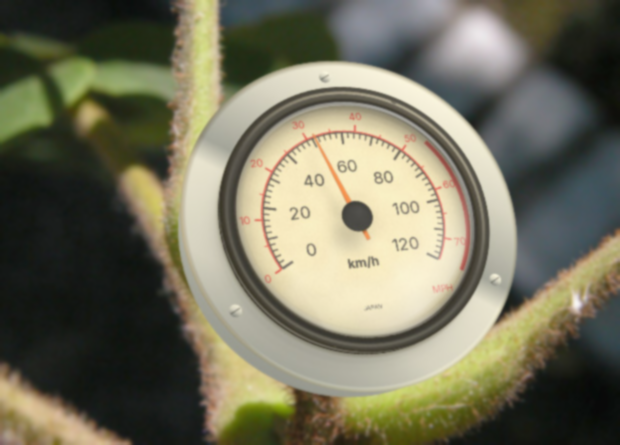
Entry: km/h 50
